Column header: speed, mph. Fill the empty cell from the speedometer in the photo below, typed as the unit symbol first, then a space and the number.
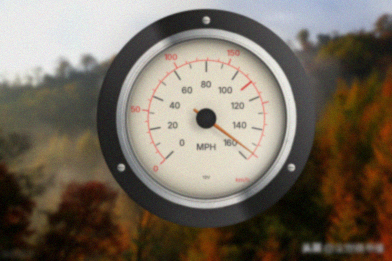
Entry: mph 155
